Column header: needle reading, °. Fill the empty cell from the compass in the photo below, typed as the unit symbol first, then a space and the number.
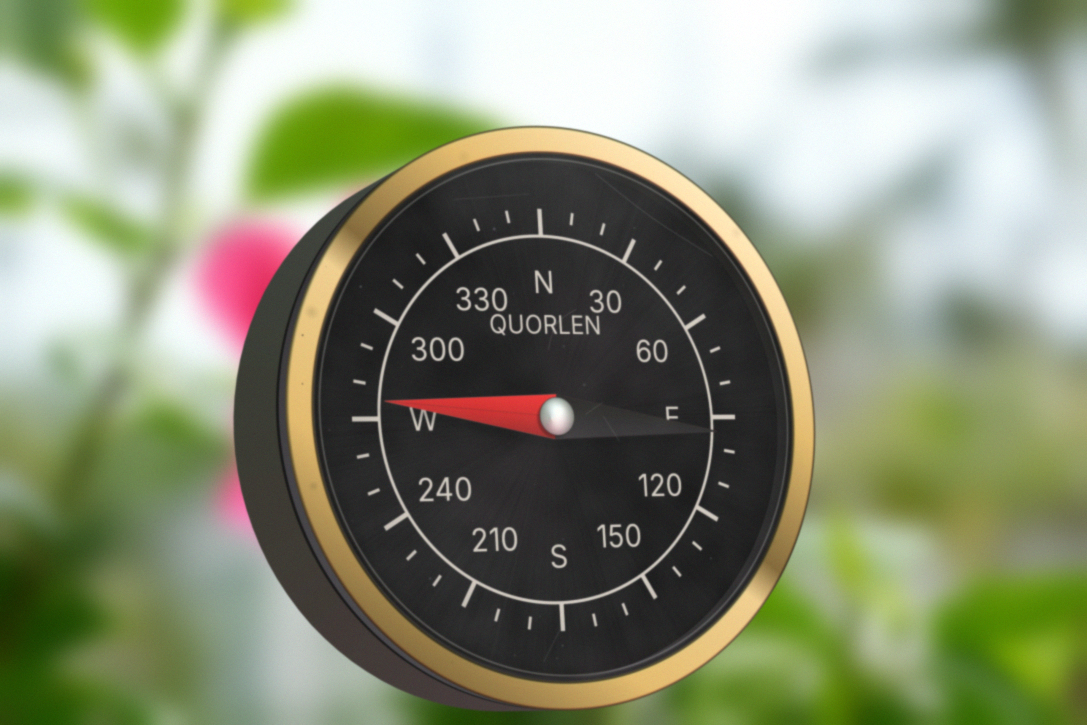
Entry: ° 275
